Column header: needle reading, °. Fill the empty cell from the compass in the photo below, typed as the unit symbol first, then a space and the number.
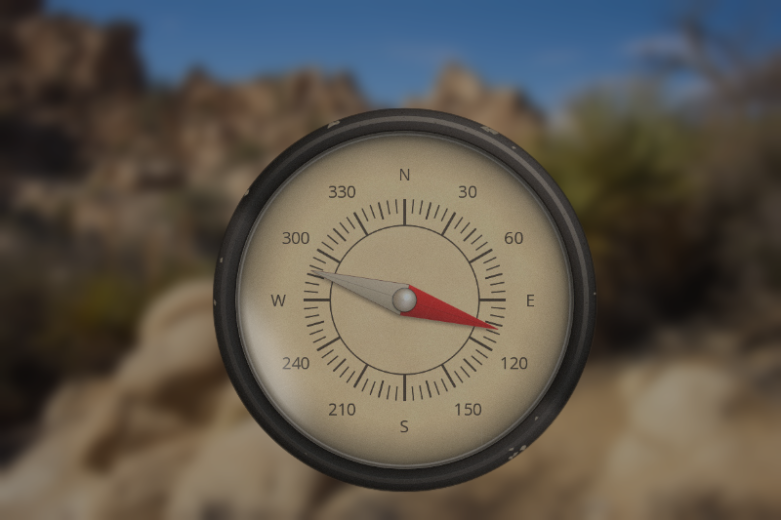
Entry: ° 107.5
